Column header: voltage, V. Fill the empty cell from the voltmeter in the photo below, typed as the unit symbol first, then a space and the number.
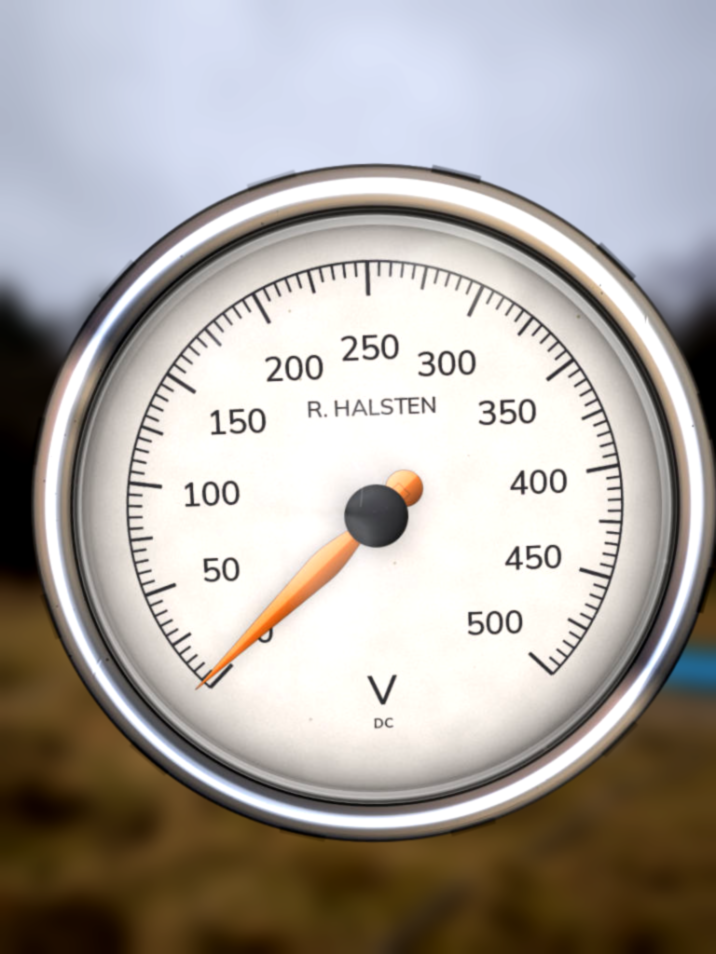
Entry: V 5
